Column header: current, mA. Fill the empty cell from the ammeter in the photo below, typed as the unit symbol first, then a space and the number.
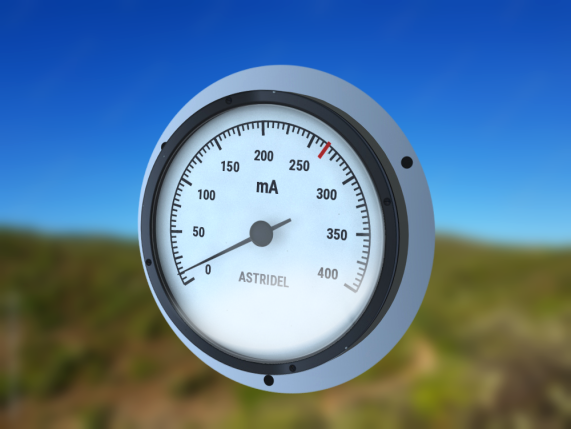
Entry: mA 10
